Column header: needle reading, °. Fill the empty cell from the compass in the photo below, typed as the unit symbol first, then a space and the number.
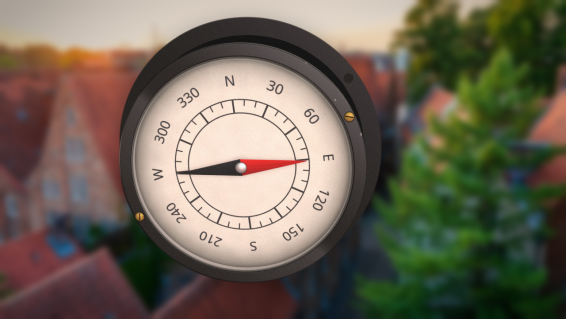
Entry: ° 90
